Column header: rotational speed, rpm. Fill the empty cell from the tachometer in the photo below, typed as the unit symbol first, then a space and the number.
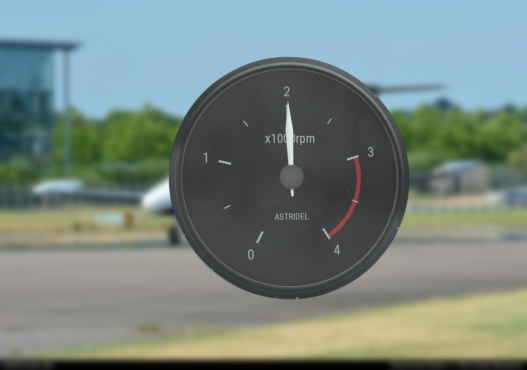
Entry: rpm 2000
